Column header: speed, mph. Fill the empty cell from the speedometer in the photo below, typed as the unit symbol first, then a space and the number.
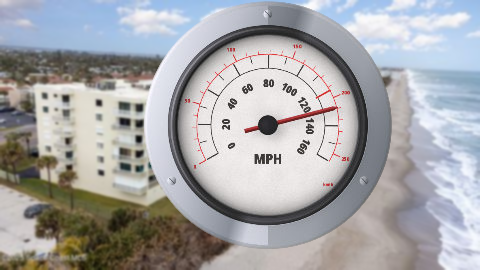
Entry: mph 130
